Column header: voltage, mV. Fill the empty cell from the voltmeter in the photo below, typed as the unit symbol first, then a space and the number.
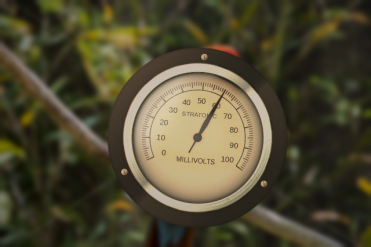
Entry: mV 60
